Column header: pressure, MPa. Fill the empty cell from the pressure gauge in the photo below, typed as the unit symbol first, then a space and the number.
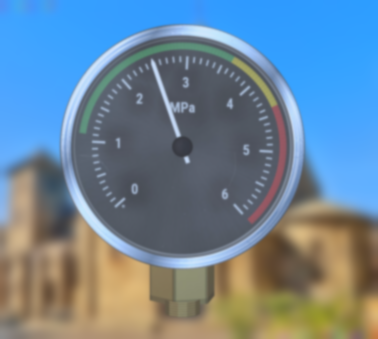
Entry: MPa 2.5
